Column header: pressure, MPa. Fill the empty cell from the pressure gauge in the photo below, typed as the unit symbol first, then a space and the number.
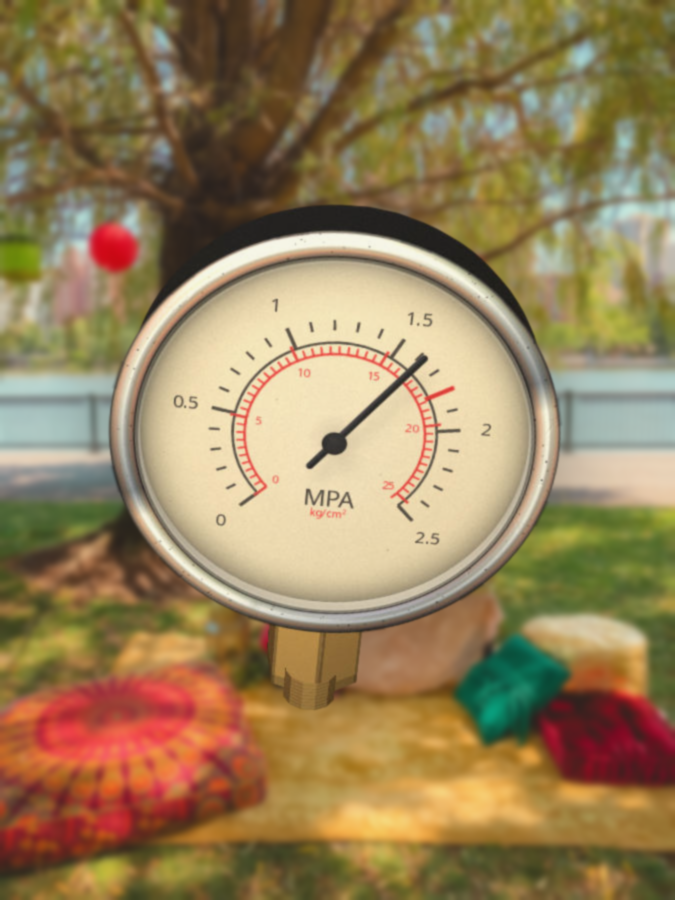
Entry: MPa 1.6
